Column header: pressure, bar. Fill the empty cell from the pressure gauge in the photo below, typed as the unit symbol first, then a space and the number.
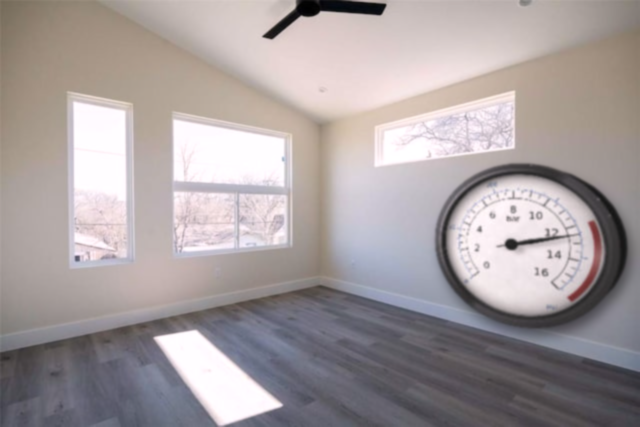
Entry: bar 12.5
